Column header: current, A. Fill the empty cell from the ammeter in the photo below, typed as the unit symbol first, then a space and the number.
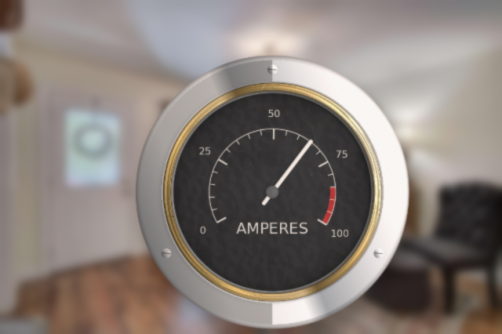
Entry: A 65
